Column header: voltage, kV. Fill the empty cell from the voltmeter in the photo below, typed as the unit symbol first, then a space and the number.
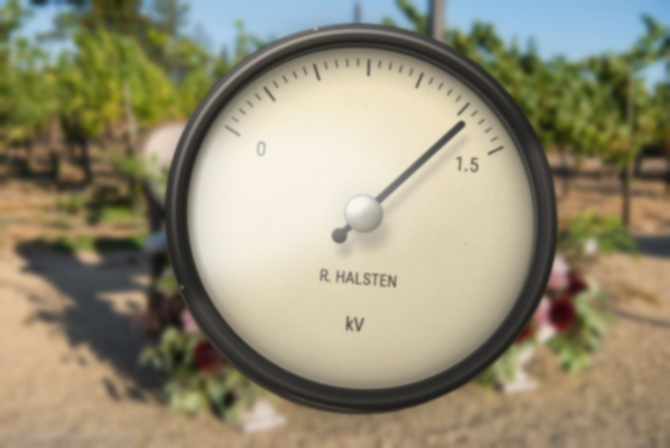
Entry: kV 1.3
